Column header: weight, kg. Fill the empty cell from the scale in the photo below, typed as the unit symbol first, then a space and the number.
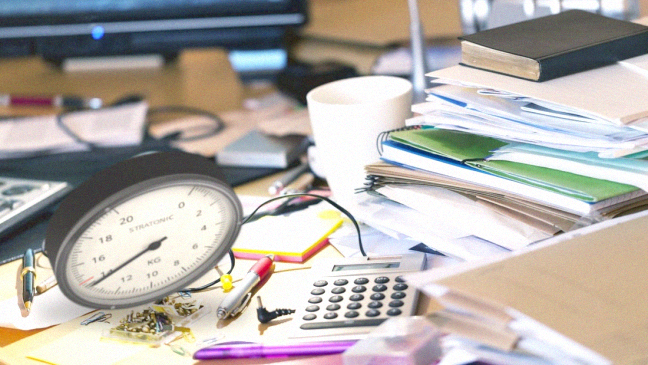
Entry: kg 14
